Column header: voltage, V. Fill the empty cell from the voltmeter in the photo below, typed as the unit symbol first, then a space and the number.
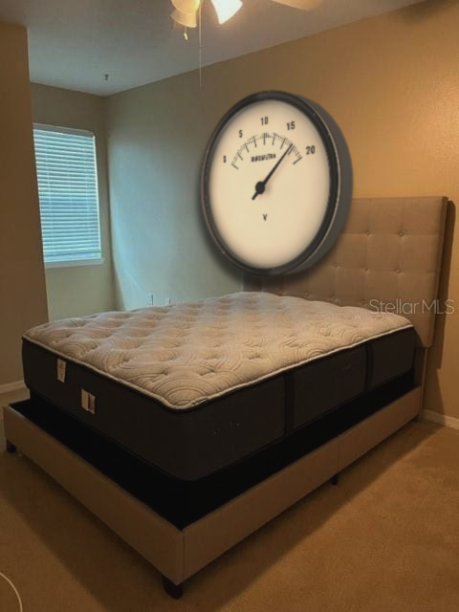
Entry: V 17.5
